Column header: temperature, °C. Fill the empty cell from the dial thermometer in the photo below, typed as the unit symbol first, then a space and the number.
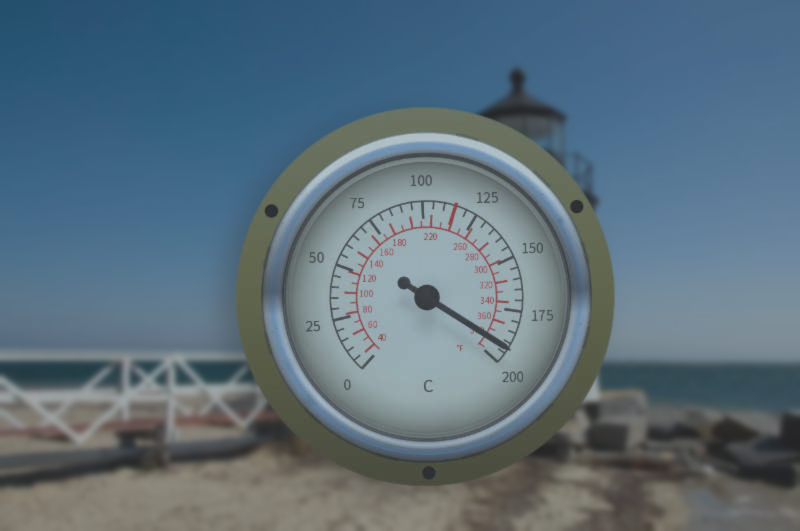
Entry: °C 192.5
